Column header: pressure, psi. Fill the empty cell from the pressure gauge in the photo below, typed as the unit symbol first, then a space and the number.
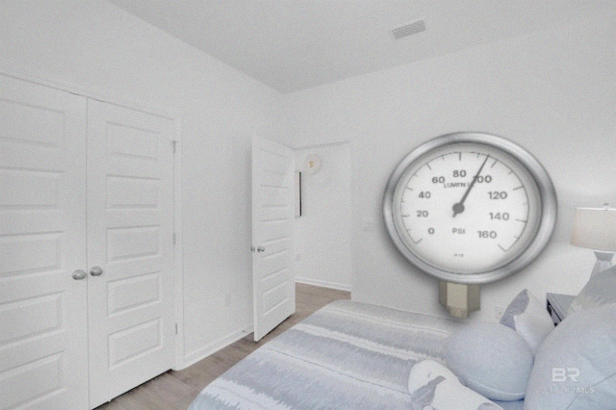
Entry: psi 95
